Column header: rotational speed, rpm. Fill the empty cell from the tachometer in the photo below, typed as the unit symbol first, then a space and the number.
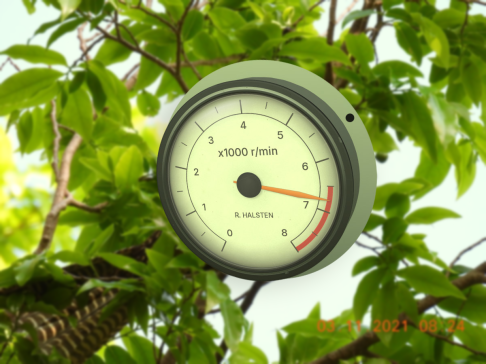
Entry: rpm 6750
